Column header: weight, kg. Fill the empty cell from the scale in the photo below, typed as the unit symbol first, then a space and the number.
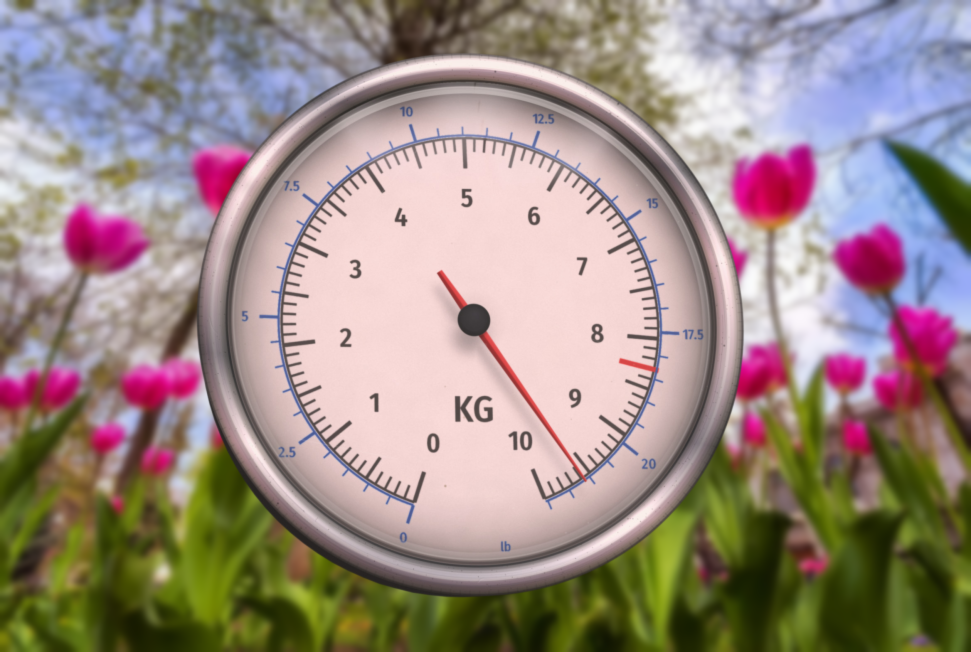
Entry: kg 9.6
